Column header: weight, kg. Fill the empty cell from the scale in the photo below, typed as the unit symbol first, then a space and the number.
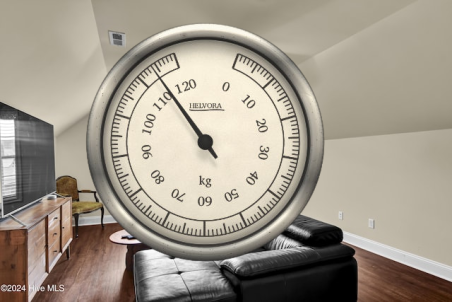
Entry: kg 114
